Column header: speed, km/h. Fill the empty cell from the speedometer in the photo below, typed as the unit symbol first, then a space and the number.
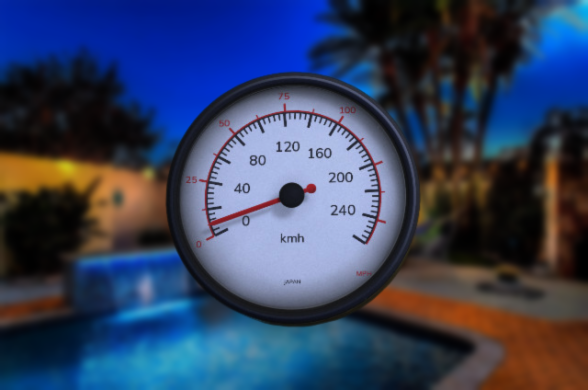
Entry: km/h 8
